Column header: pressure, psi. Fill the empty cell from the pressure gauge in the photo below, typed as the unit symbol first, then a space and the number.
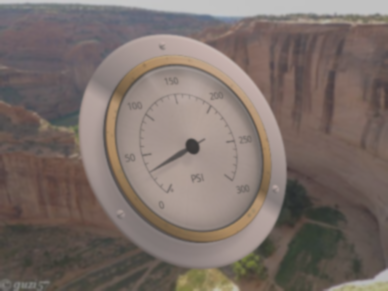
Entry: psi 30
